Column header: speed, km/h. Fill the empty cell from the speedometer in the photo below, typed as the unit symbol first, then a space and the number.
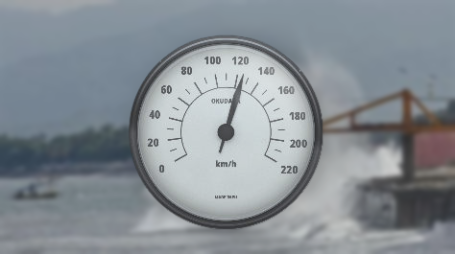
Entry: km/h 125
